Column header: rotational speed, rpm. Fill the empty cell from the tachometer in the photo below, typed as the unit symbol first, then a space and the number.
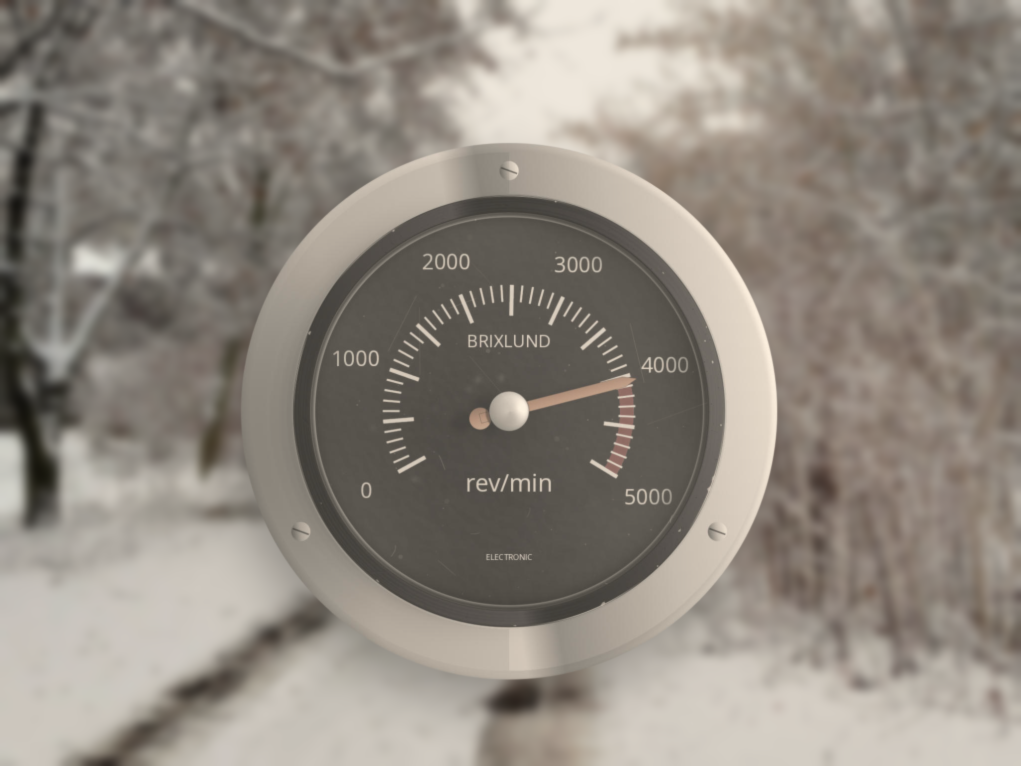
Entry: rpm 4050
